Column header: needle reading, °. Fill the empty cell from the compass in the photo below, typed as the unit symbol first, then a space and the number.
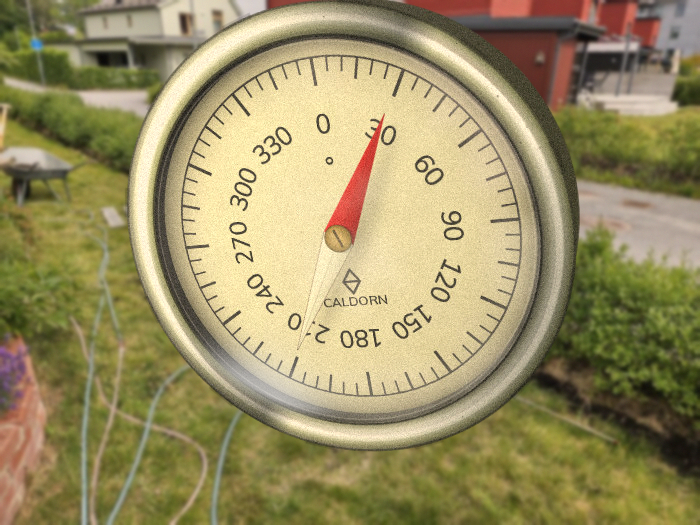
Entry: ° 30
